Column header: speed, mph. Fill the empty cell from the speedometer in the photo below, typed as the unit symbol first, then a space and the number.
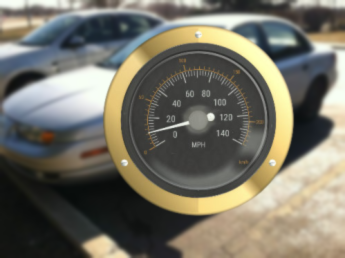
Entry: mph 10
